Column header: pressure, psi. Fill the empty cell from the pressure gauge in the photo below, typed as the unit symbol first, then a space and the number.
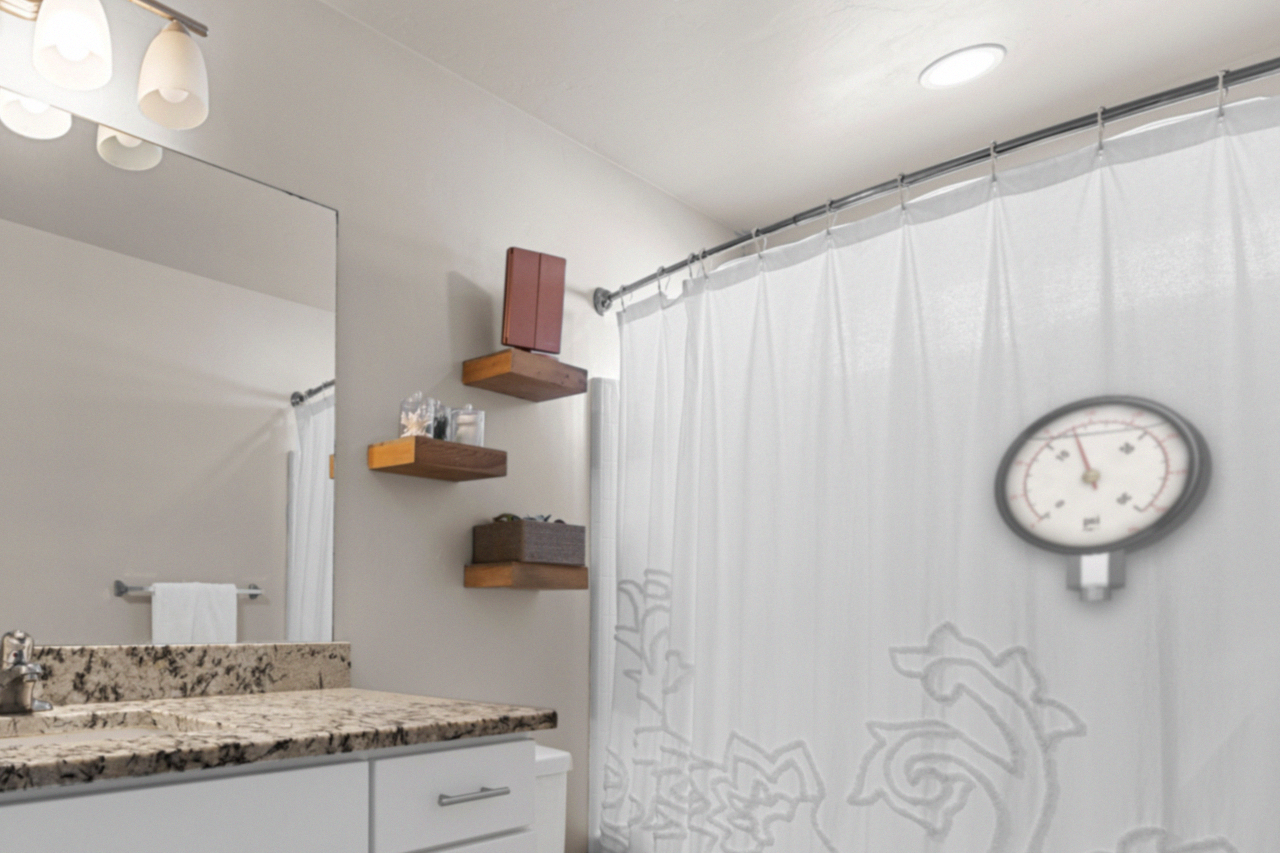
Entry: psi 13
